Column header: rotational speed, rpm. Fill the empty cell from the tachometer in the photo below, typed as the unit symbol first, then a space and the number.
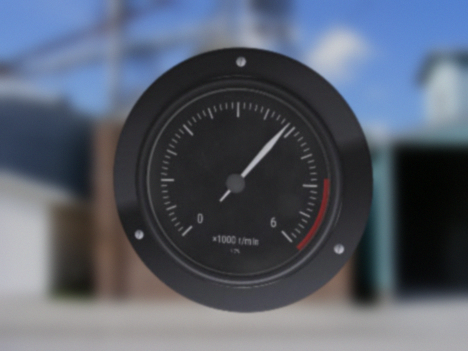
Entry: rpm 3900
